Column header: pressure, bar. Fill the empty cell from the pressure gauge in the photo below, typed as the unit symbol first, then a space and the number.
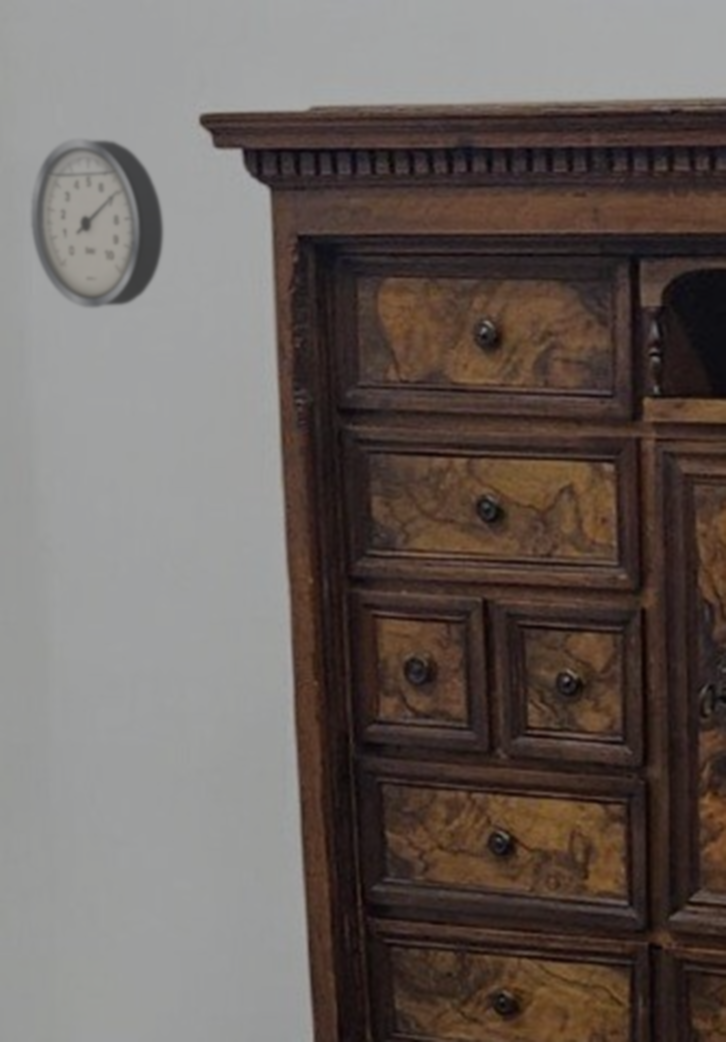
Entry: bar 7
